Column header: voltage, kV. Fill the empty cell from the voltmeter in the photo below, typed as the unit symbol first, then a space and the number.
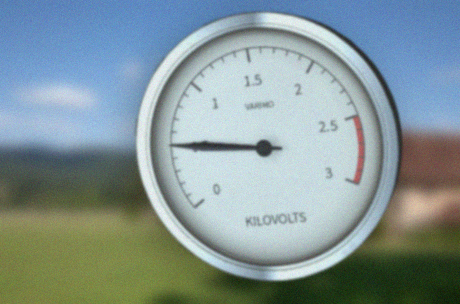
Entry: kV 0.5
